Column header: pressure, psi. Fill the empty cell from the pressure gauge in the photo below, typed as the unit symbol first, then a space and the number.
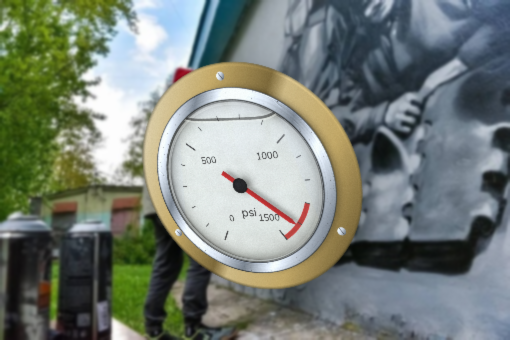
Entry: psi 1400
